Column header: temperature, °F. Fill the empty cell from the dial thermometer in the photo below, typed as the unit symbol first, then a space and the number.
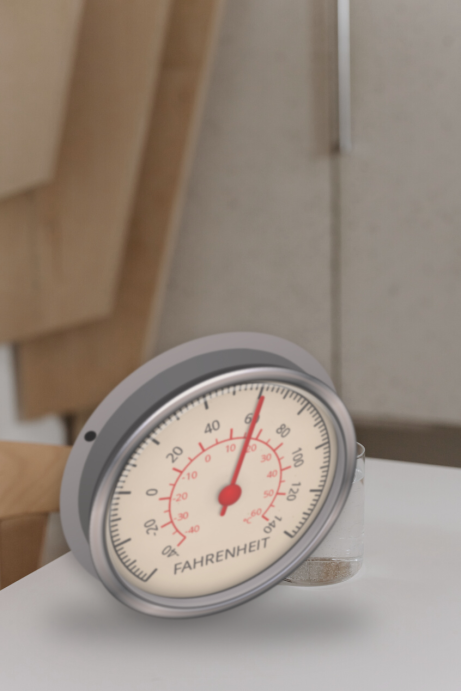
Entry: °F 60
